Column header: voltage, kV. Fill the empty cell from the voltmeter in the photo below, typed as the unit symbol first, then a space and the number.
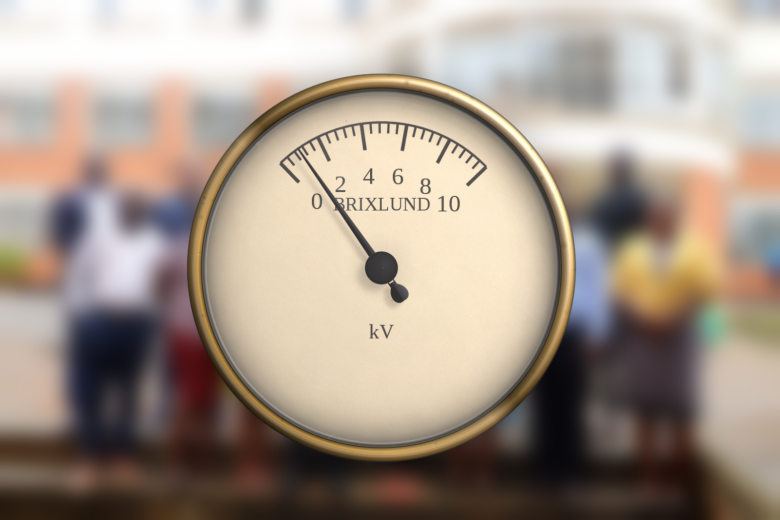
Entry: kV 1
